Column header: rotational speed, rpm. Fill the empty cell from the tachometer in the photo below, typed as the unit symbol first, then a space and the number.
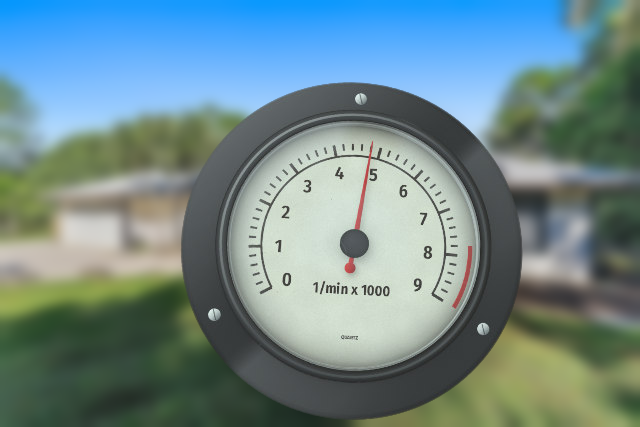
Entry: rpm 4800
